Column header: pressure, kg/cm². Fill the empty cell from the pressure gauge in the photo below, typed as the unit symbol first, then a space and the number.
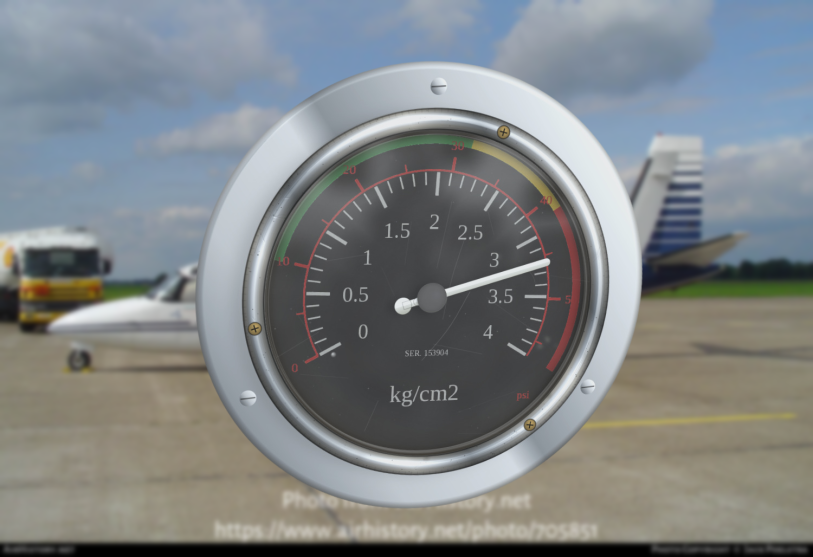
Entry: kg/cm² 3.2
